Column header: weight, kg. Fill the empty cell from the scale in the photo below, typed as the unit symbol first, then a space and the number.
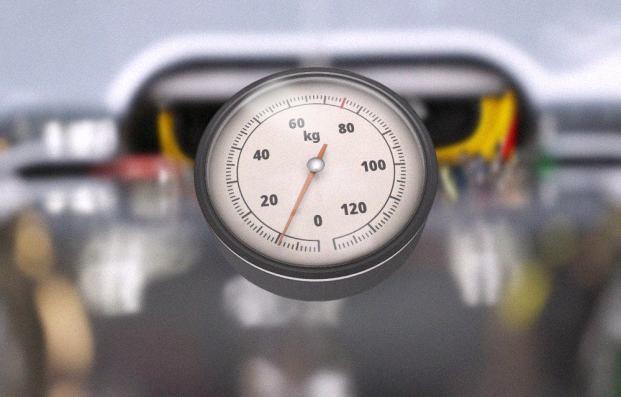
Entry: kg 9
